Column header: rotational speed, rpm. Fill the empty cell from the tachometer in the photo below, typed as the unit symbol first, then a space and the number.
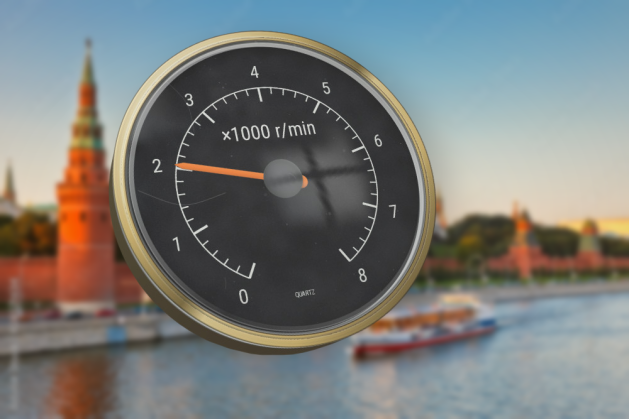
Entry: rpm 2000
